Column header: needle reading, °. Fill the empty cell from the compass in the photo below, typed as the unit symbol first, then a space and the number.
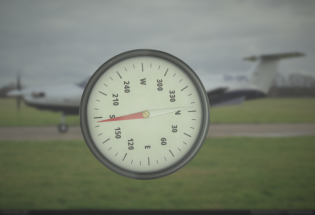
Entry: ° 175
